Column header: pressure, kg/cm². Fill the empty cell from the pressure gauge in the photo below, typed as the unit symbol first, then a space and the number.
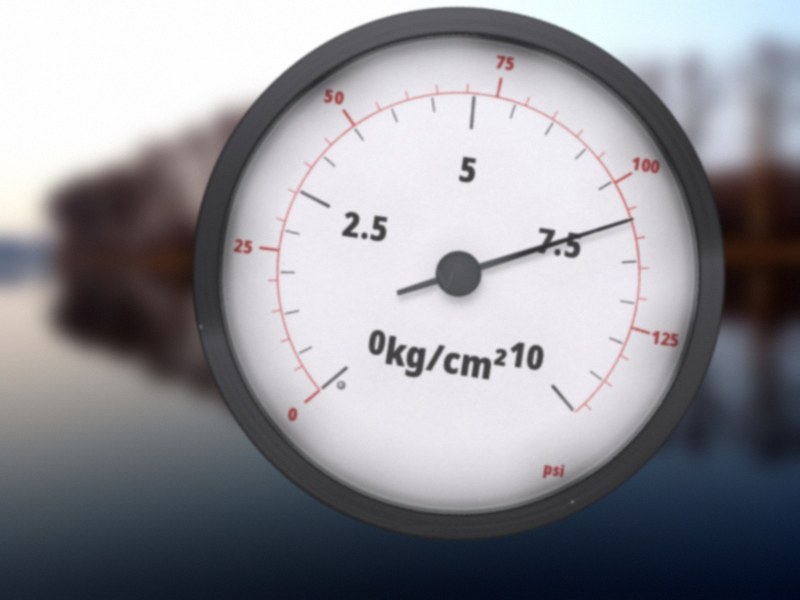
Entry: kg/cm² 7.5
